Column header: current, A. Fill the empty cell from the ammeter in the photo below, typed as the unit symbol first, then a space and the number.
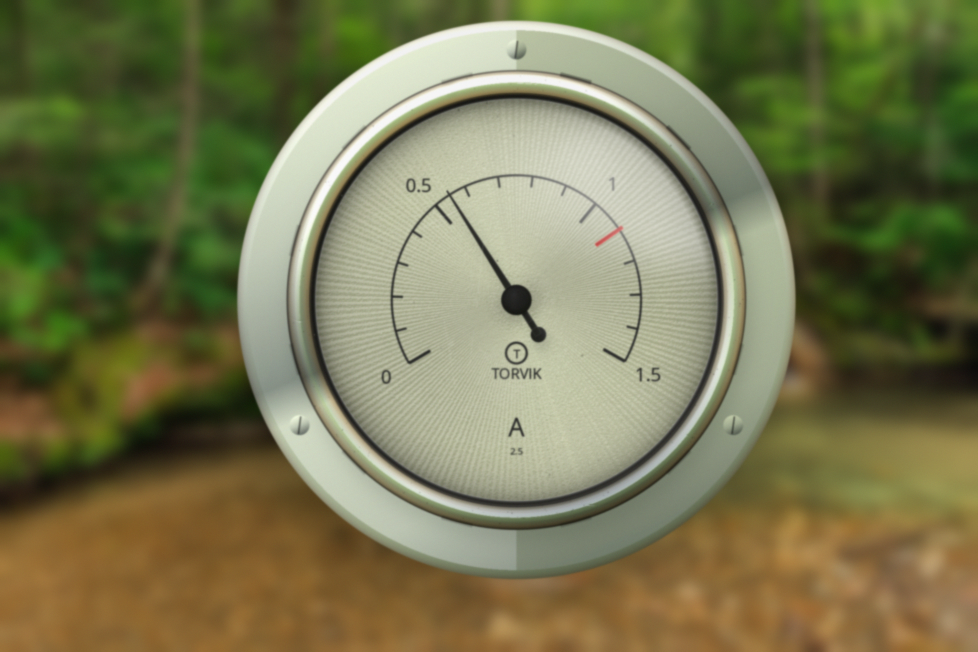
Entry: A 0.55
